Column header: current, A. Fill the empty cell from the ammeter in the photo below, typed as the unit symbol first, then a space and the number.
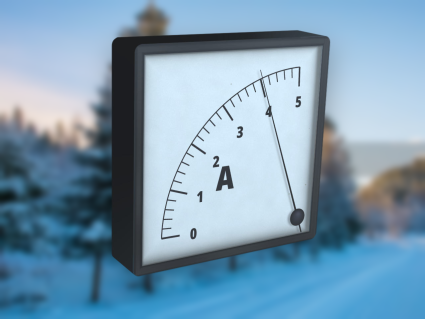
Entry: A 4
